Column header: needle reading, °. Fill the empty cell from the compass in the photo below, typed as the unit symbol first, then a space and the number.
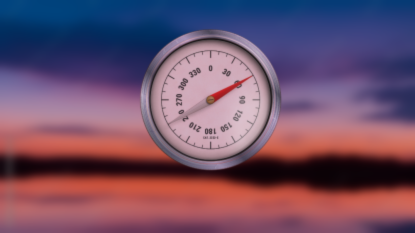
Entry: ° 60
